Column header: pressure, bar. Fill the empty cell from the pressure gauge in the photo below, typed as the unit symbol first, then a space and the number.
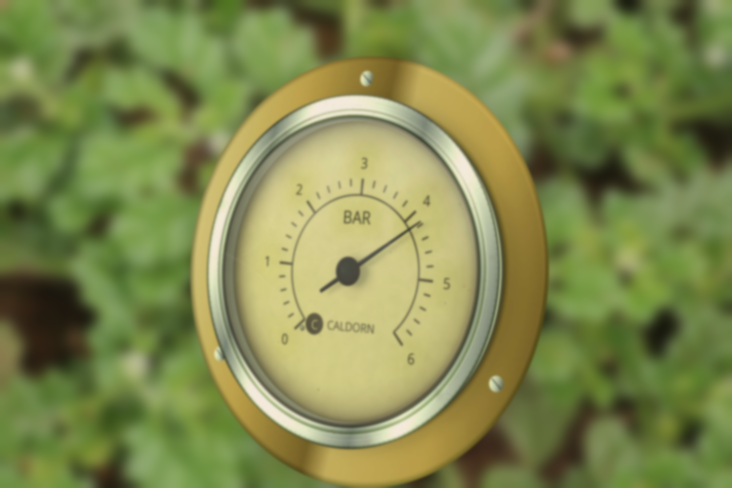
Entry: bar 4.2
